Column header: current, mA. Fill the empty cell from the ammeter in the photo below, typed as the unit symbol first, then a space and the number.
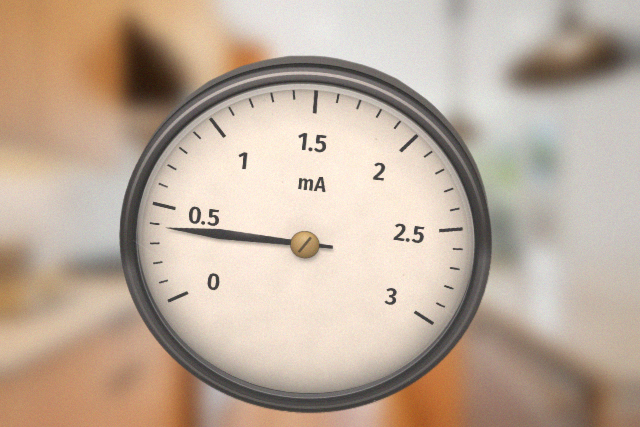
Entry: mA 0.4
